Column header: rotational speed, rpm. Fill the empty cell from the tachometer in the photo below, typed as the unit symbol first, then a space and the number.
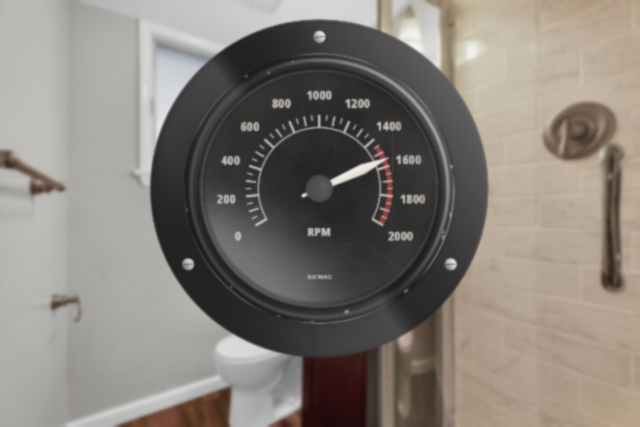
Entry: rpm 1550
